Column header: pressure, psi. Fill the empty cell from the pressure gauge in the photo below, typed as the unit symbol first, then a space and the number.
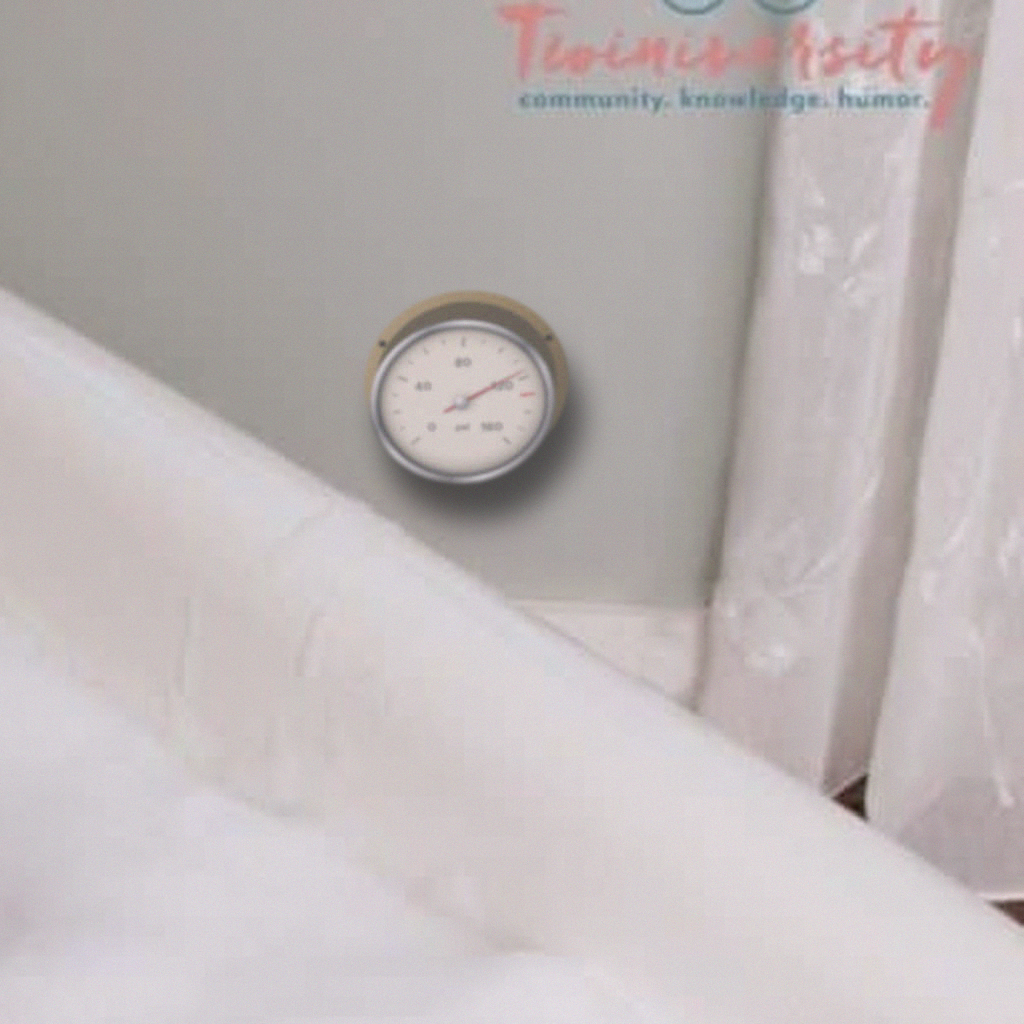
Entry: psi 115
